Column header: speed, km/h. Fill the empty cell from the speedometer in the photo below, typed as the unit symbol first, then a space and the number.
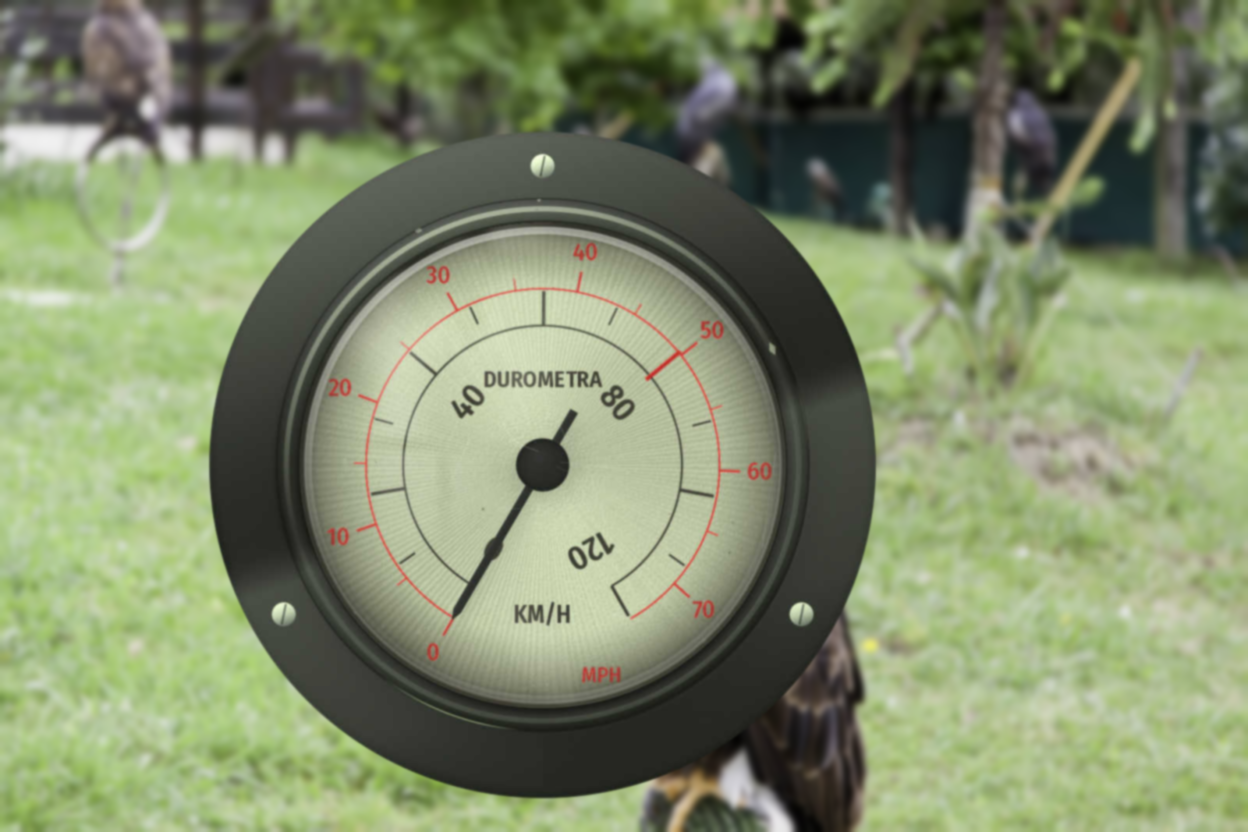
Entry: km/h 0
